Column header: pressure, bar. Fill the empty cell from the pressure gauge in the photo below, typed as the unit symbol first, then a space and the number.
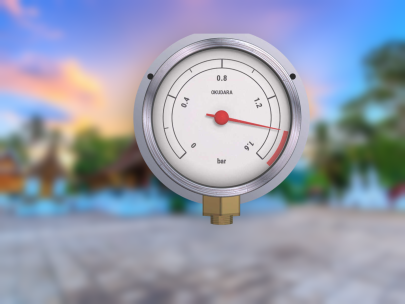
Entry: bar 1.4
